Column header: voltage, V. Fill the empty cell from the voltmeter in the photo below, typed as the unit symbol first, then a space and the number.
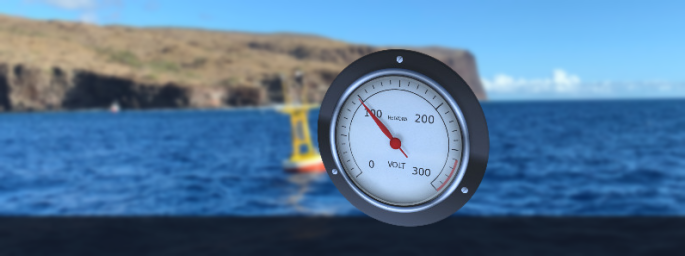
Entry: V 100
